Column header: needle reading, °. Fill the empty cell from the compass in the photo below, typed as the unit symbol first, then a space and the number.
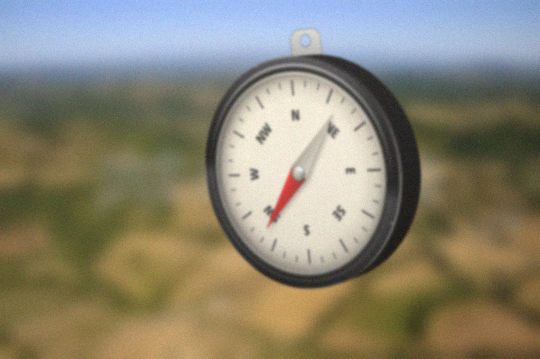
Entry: ° 220
